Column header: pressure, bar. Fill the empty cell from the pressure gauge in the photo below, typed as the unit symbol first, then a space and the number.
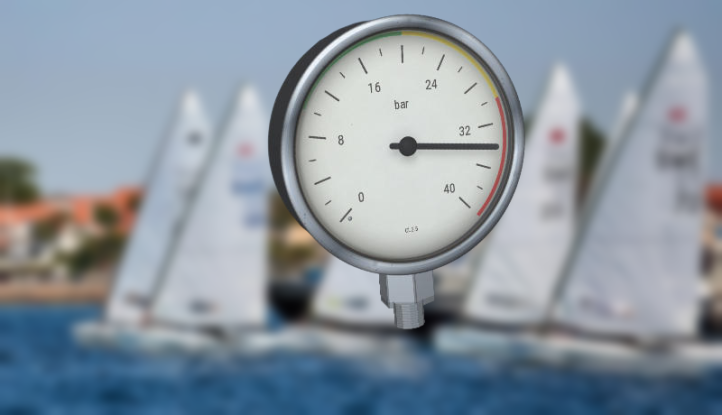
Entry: bar 34
